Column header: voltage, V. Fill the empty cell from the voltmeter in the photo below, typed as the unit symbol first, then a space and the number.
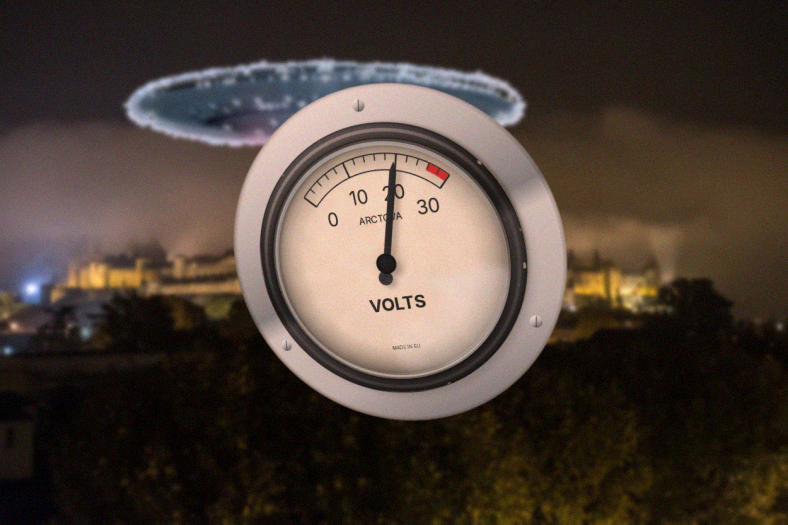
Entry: V 20
